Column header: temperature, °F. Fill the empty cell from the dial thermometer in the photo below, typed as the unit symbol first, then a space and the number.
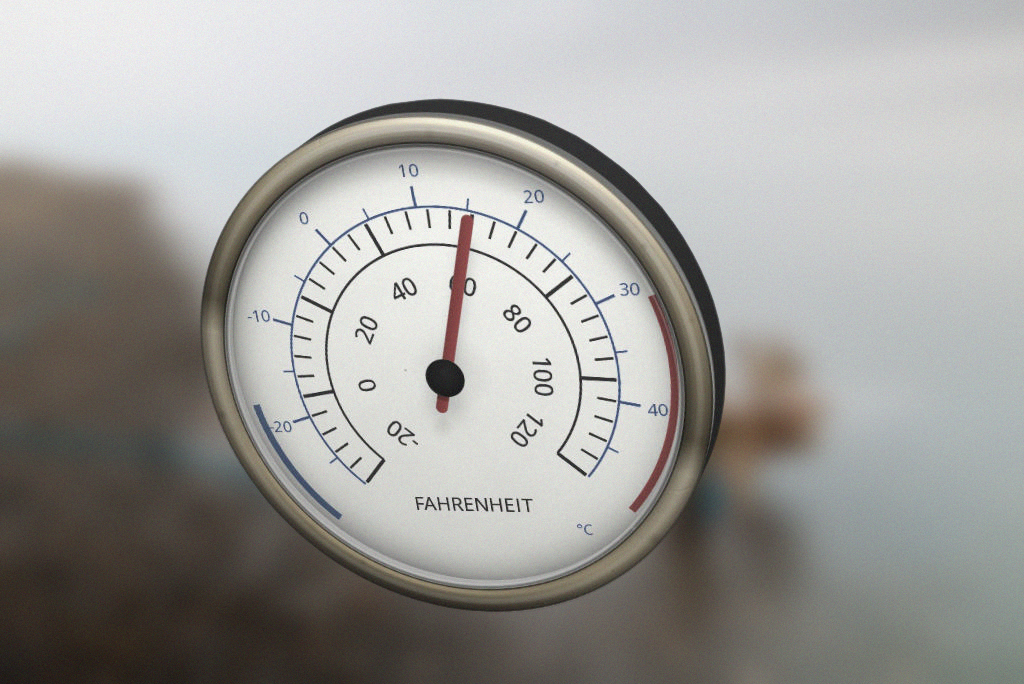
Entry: °F 60
